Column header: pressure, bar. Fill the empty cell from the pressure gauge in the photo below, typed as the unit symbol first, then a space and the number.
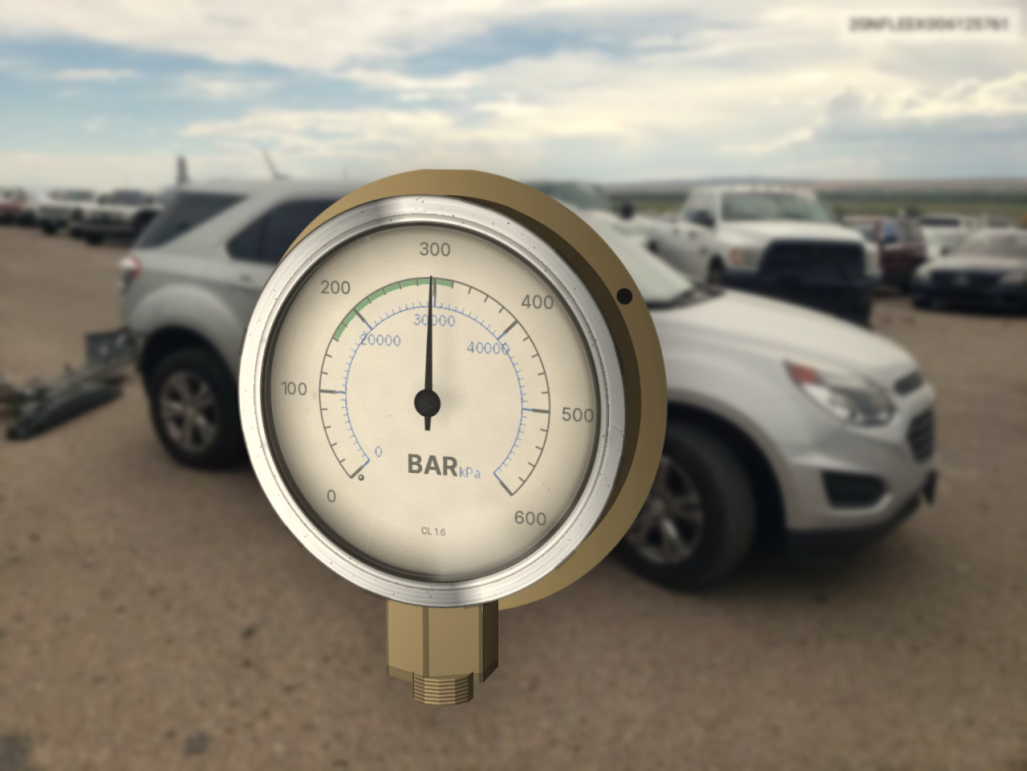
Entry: bar 300
